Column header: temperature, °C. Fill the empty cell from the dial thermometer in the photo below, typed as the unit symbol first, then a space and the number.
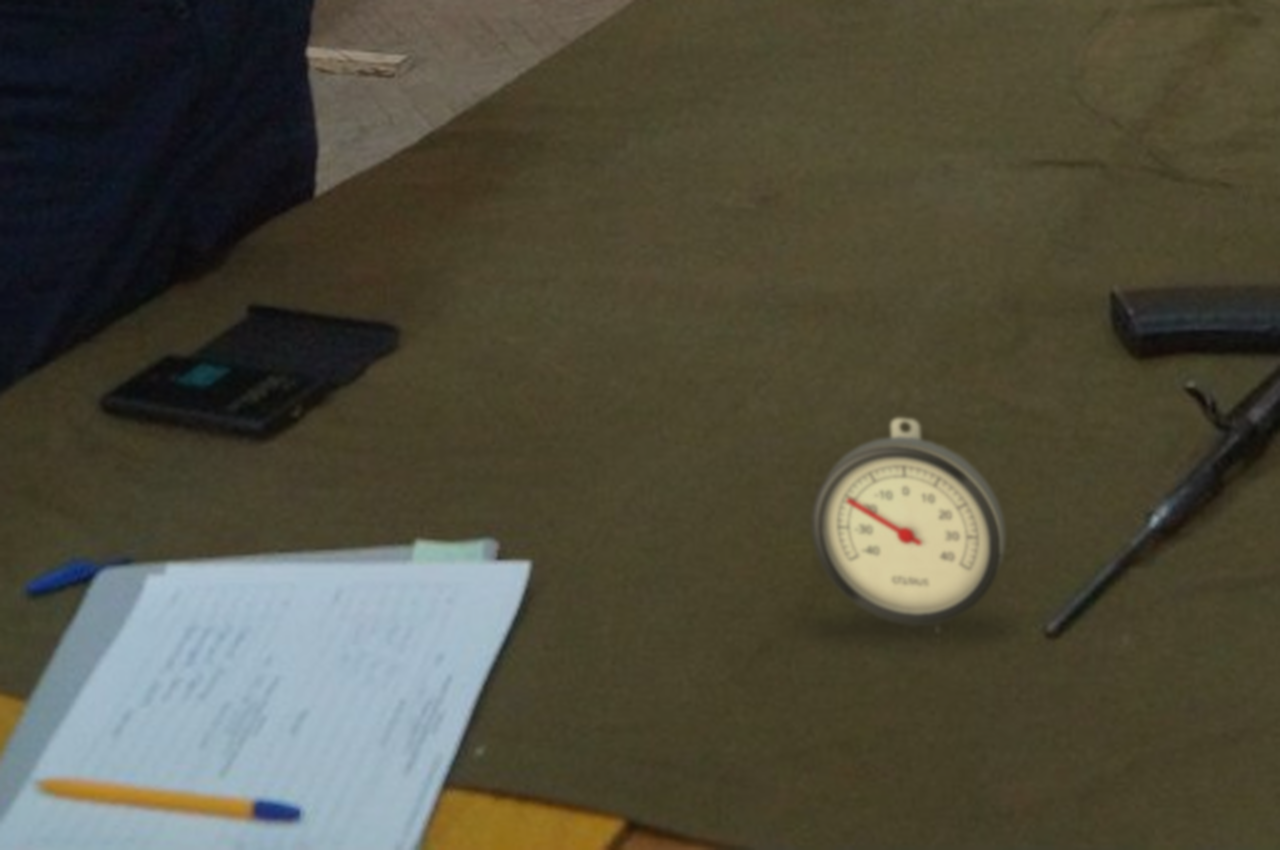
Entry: °C -20
